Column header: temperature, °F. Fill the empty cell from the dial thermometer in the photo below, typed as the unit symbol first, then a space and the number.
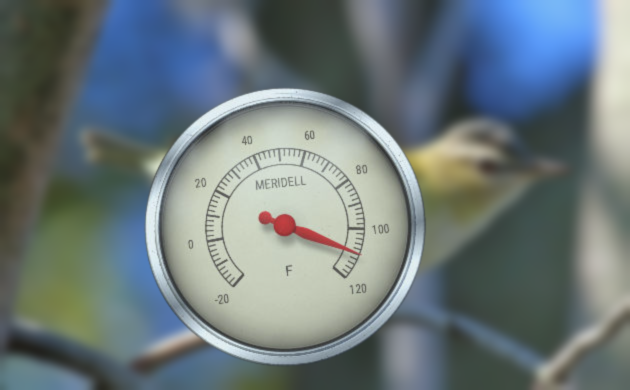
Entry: °F 110
